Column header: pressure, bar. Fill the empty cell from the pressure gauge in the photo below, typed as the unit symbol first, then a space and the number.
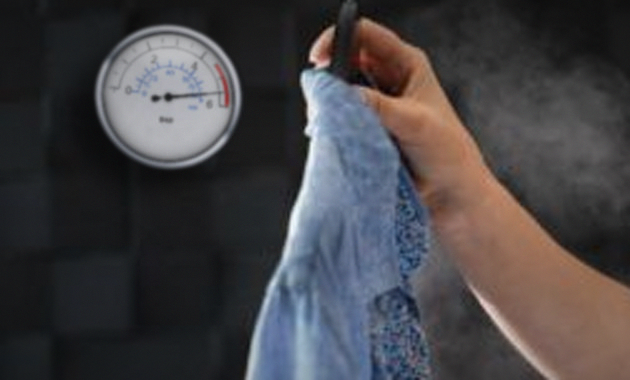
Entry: bar 5.5
